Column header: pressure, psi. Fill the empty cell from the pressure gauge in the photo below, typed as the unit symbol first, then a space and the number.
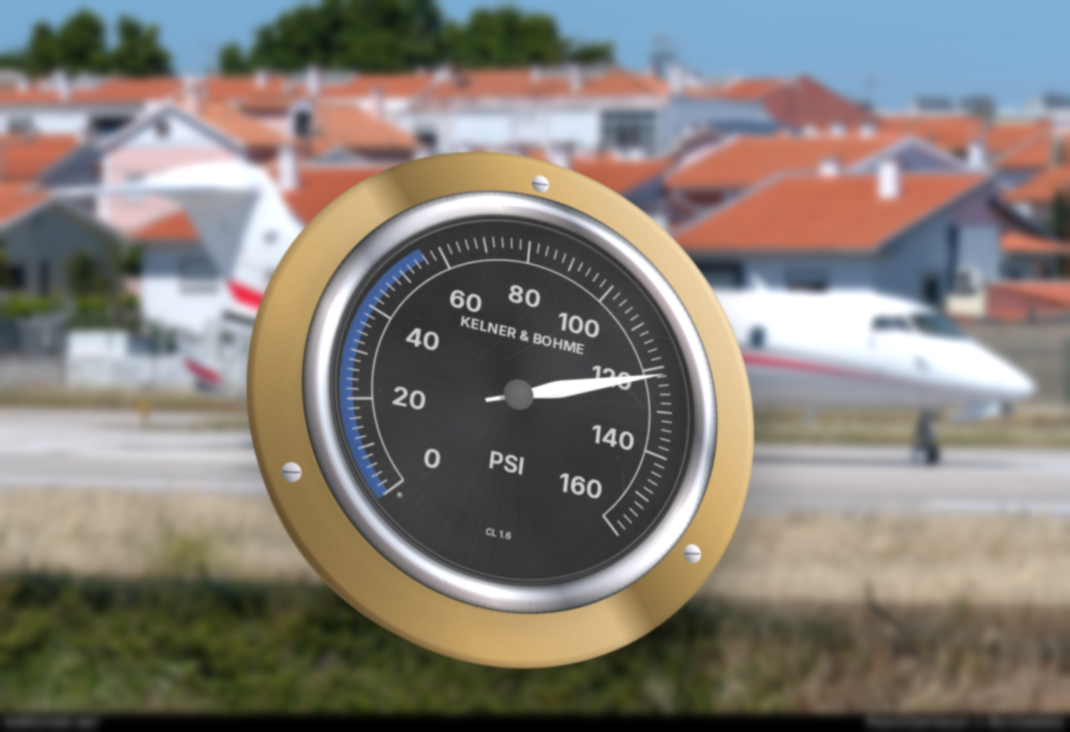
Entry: psi 122
